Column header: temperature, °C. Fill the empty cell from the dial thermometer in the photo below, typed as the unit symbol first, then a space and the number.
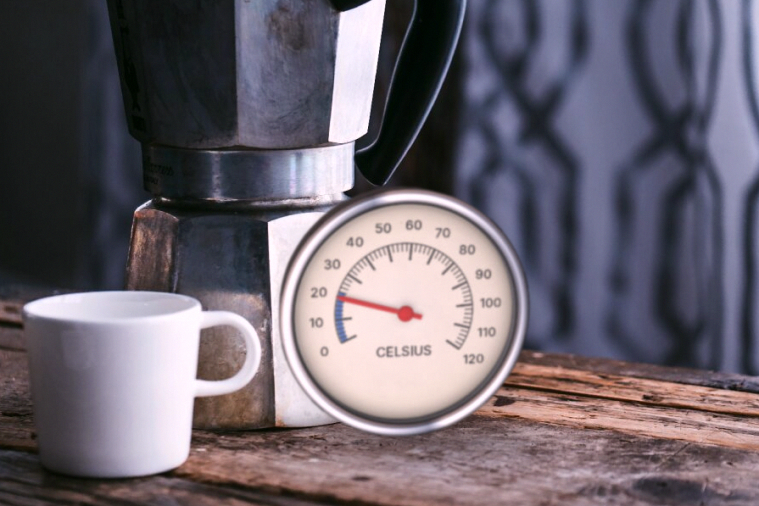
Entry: °C 20
